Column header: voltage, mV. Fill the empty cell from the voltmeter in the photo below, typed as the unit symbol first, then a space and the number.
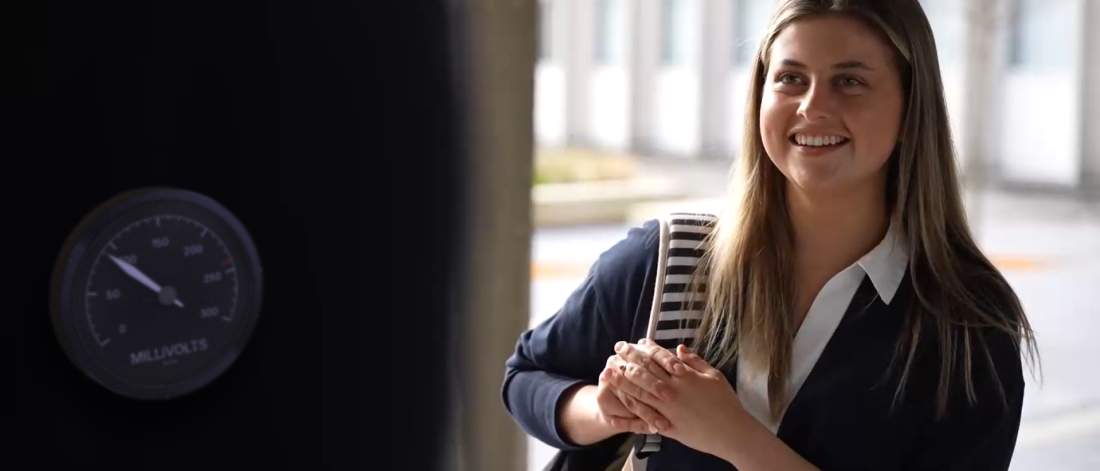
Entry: mV 90
